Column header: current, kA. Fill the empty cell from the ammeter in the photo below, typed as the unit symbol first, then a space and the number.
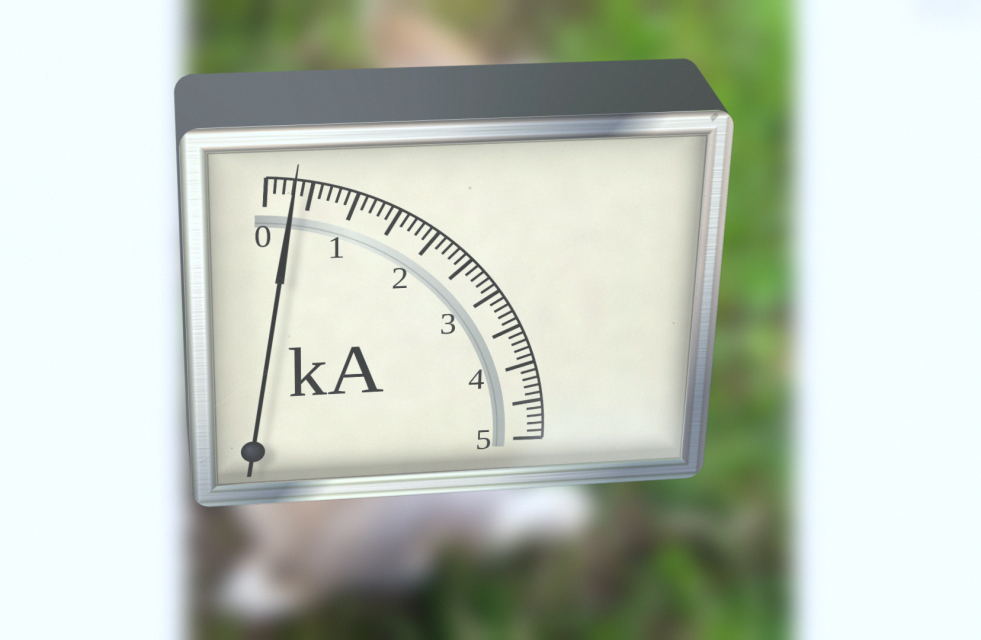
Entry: kA 0.3
